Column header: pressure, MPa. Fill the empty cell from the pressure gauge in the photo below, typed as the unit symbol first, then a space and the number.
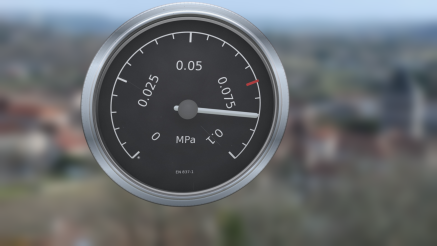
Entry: MPa 0.085
